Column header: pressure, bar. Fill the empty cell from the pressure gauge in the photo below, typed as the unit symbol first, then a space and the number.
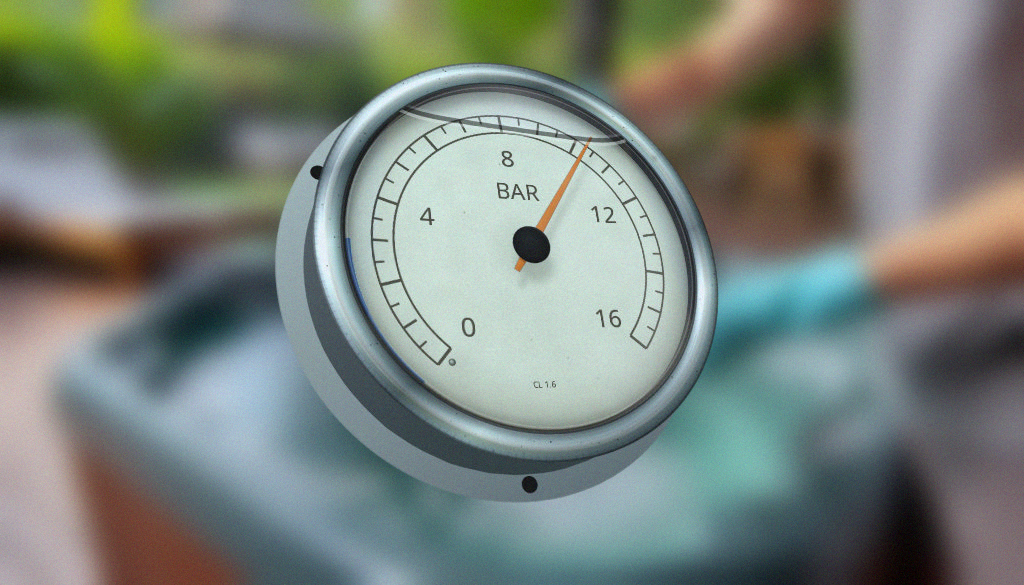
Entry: bar 10.25
